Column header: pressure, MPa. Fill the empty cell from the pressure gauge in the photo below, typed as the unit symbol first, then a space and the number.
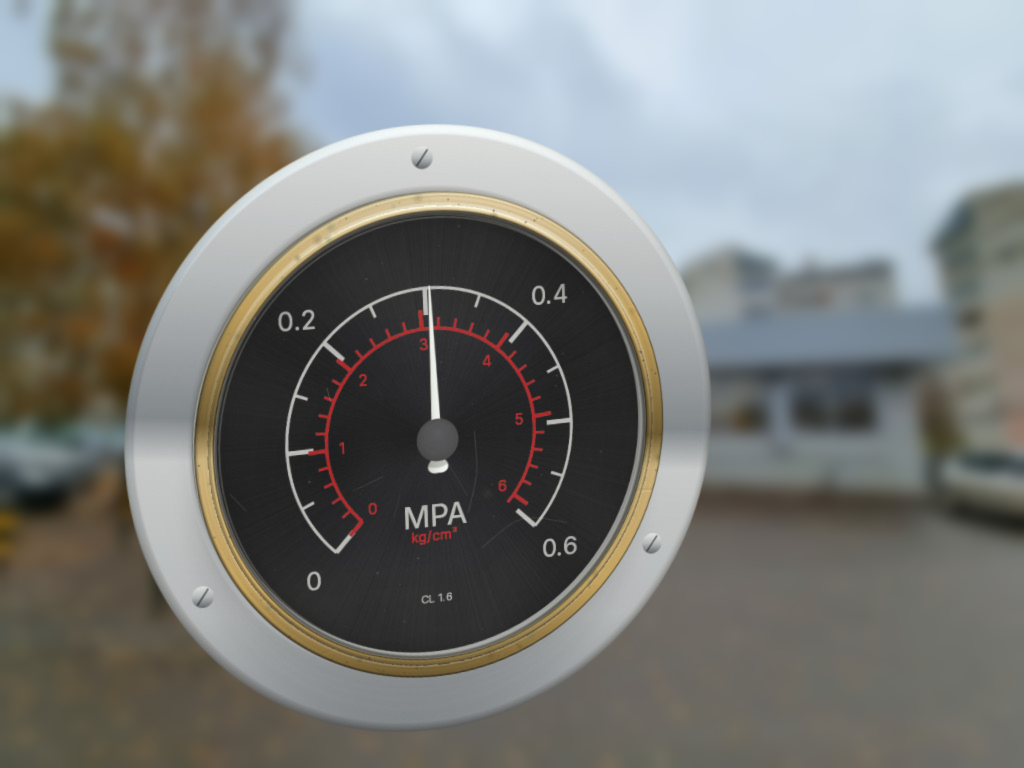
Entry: MPa 0.3
